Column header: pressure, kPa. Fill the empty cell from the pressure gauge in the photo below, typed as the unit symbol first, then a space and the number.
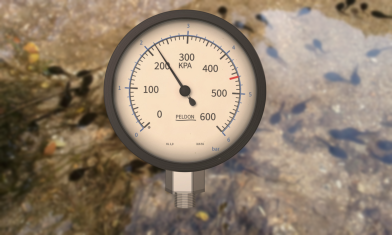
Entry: kPa 220
